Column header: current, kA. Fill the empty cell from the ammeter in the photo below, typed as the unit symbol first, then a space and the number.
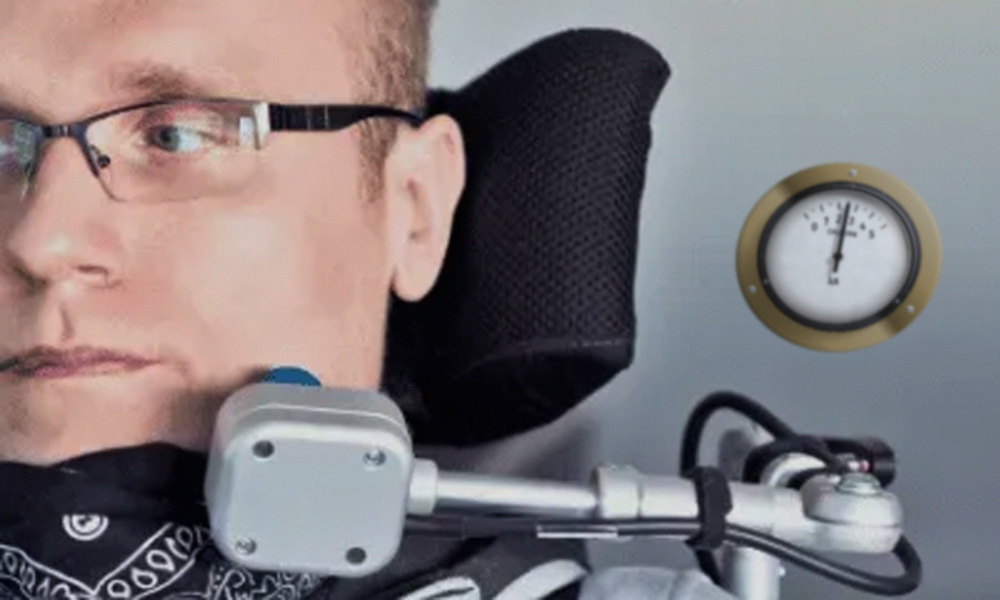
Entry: kA 2.5
